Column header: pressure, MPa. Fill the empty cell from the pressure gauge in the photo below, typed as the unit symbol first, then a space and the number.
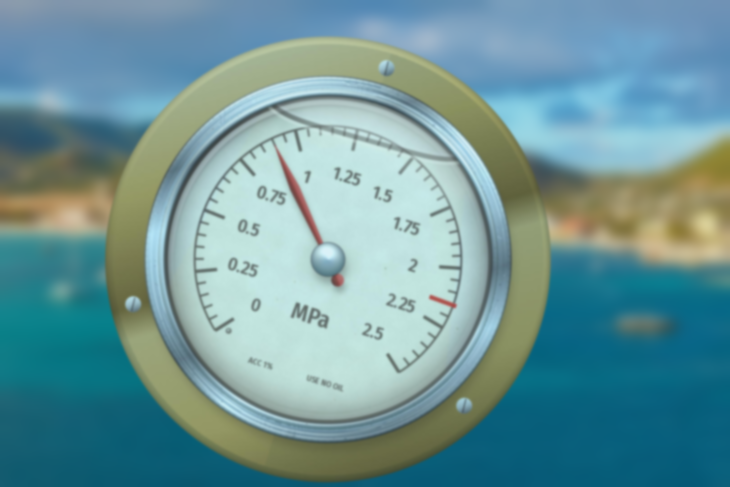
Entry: MPa 0.9
